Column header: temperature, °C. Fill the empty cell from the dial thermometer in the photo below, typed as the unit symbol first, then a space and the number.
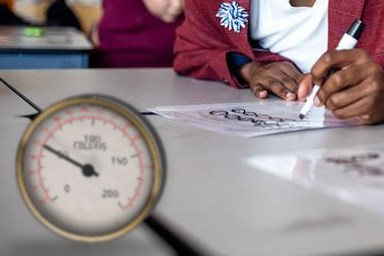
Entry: °C 50
